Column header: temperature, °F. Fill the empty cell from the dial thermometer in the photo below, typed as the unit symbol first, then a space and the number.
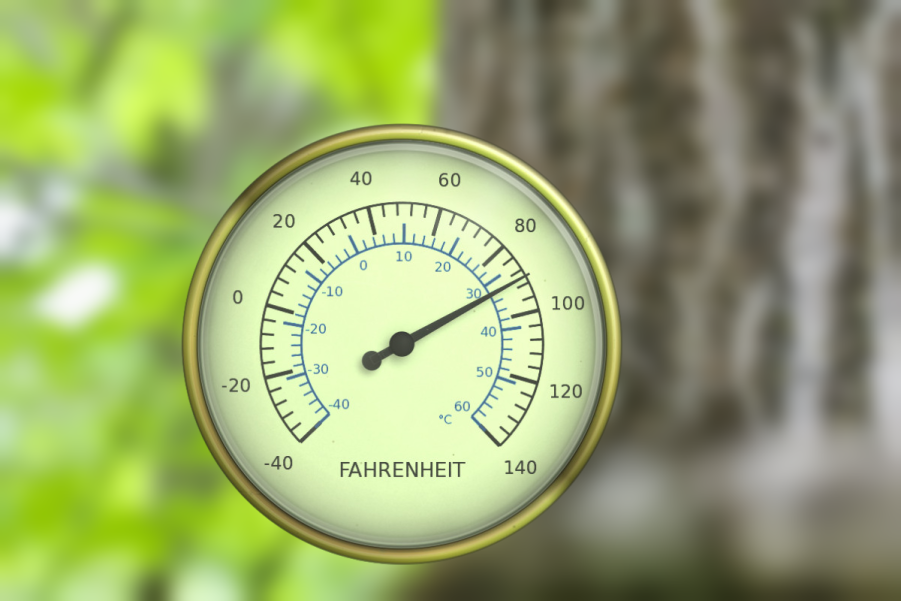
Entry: °F 90
